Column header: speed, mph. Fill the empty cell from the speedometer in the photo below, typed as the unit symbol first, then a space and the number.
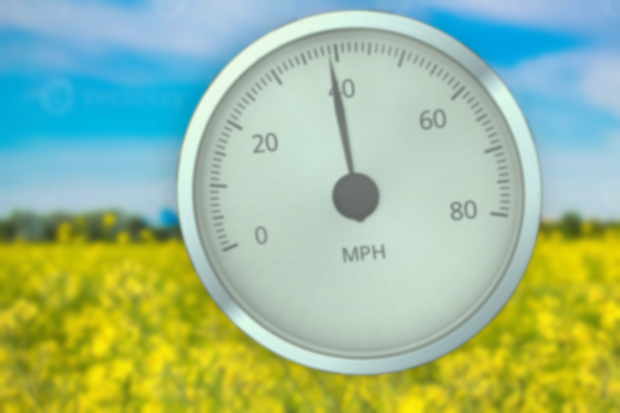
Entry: mph 39
